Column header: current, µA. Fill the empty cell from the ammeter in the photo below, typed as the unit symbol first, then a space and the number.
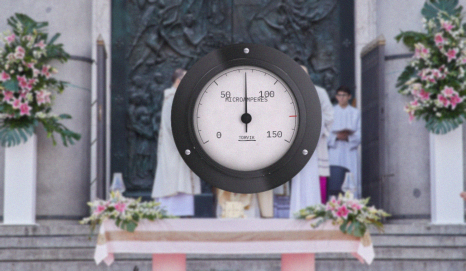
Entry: µA 75
